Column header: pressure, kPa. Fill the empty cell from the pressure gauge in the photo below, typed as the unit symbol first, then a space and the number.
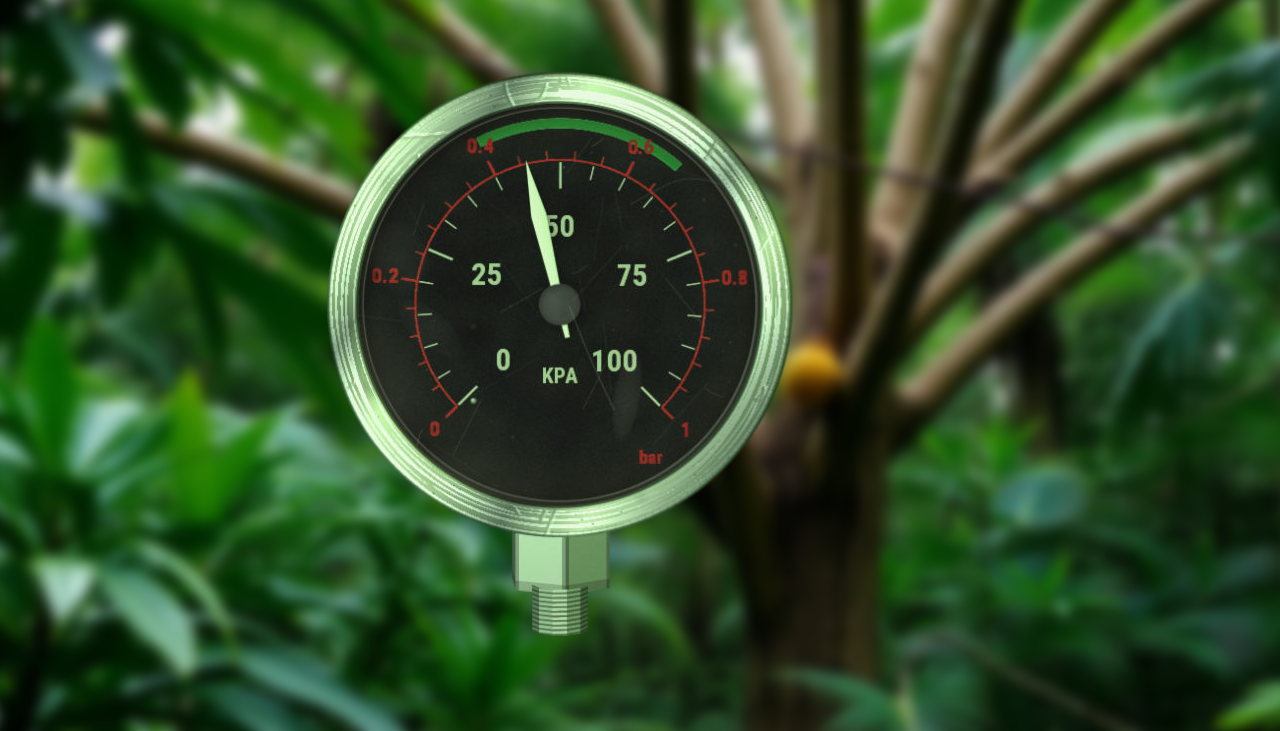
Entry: kPa 45
